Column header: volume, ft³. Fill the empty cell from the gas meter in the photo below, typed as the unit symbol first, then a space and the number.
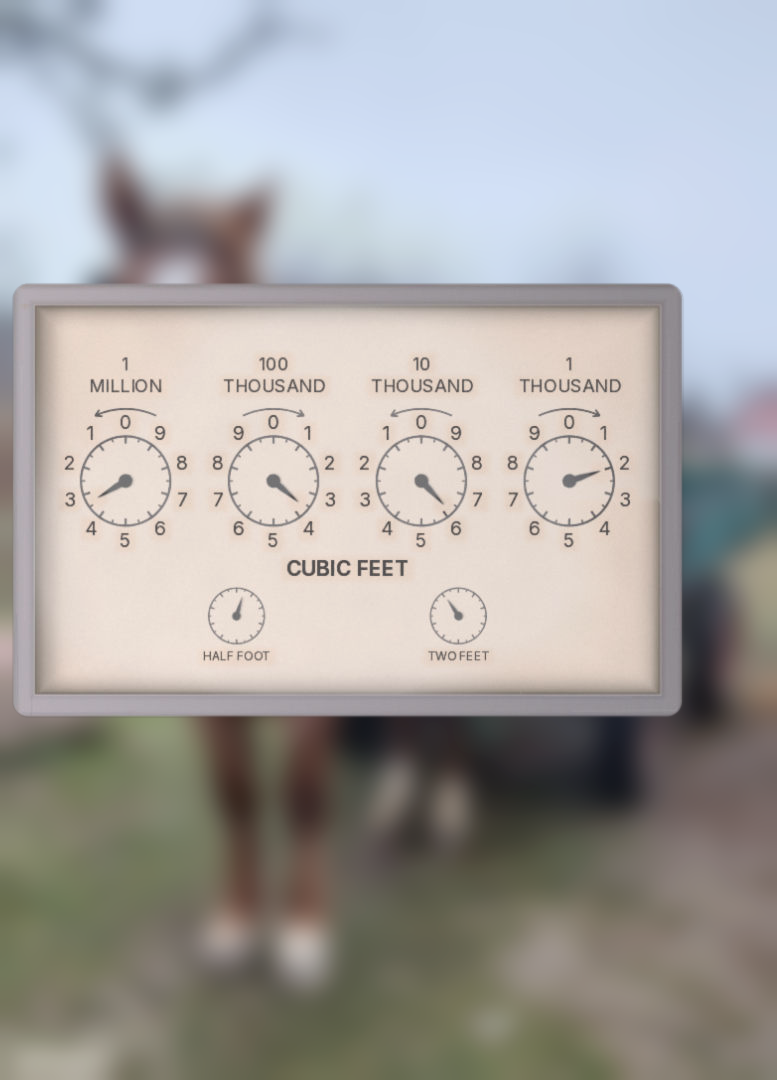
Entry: ft³ 336200
